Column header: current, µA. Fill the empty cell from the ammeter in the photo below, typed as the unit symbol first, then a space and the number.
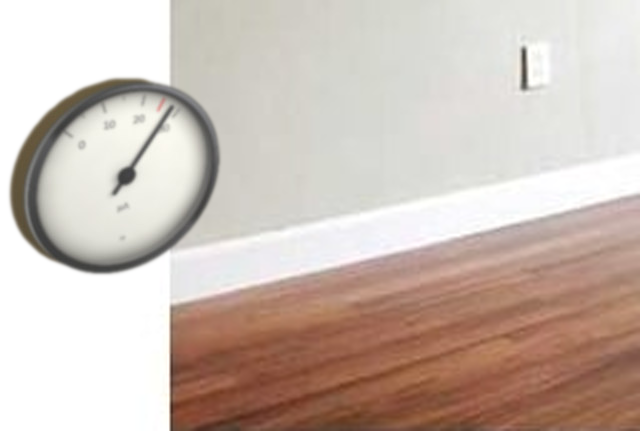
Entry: µA 27.5
